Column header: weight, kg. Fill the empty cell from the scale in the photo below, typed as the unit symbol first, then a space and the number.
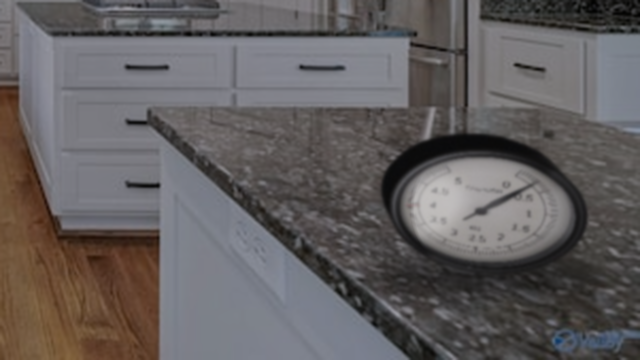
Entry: kg 0.25
